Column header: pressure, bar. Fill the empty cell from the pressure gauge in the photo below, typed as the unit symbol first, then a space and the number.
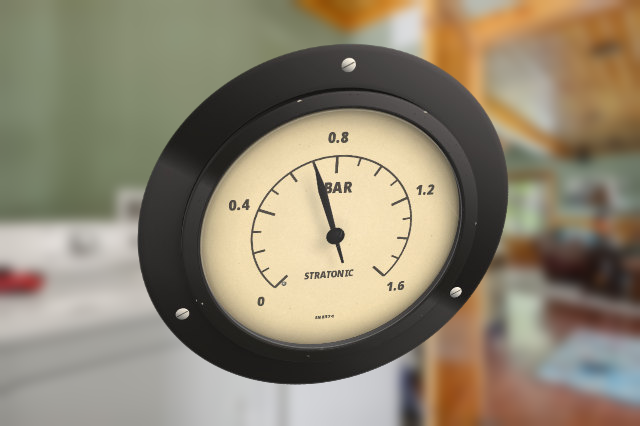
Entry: bar 0.7
